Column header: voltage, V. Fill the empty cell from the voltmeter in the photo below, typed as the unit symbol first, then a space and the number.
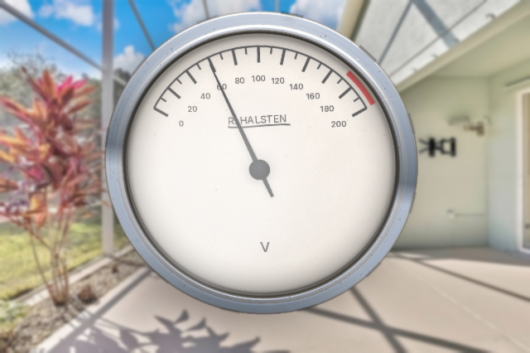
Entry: V 60
